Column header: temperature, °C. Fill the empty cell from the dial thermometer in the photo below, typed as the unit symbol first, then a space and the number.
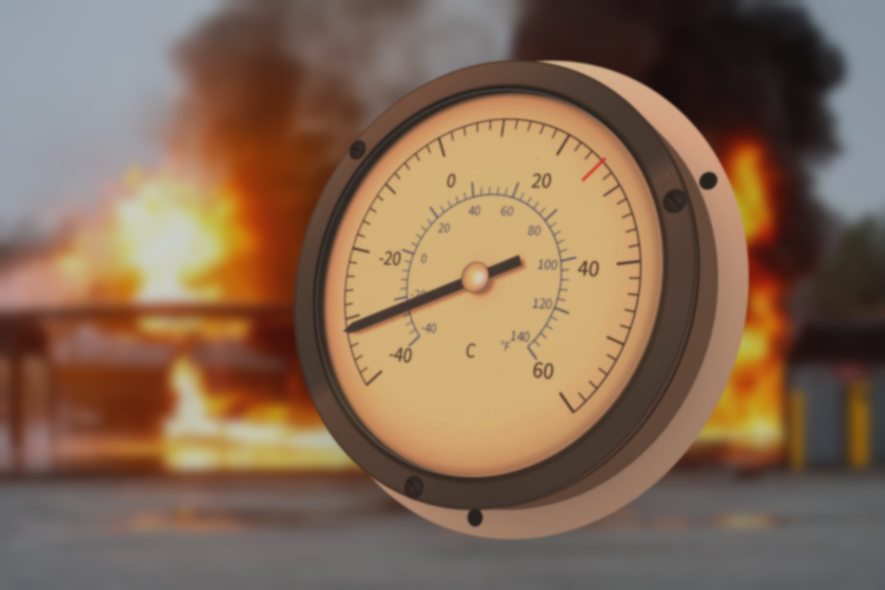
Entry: °C -32
